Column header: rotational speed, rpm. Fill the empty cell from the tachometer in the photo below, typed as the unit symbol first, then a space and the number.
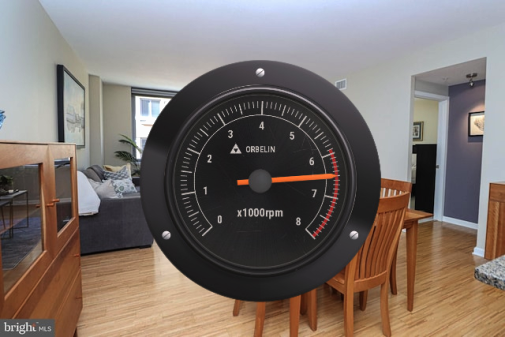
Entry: rpm 6500
